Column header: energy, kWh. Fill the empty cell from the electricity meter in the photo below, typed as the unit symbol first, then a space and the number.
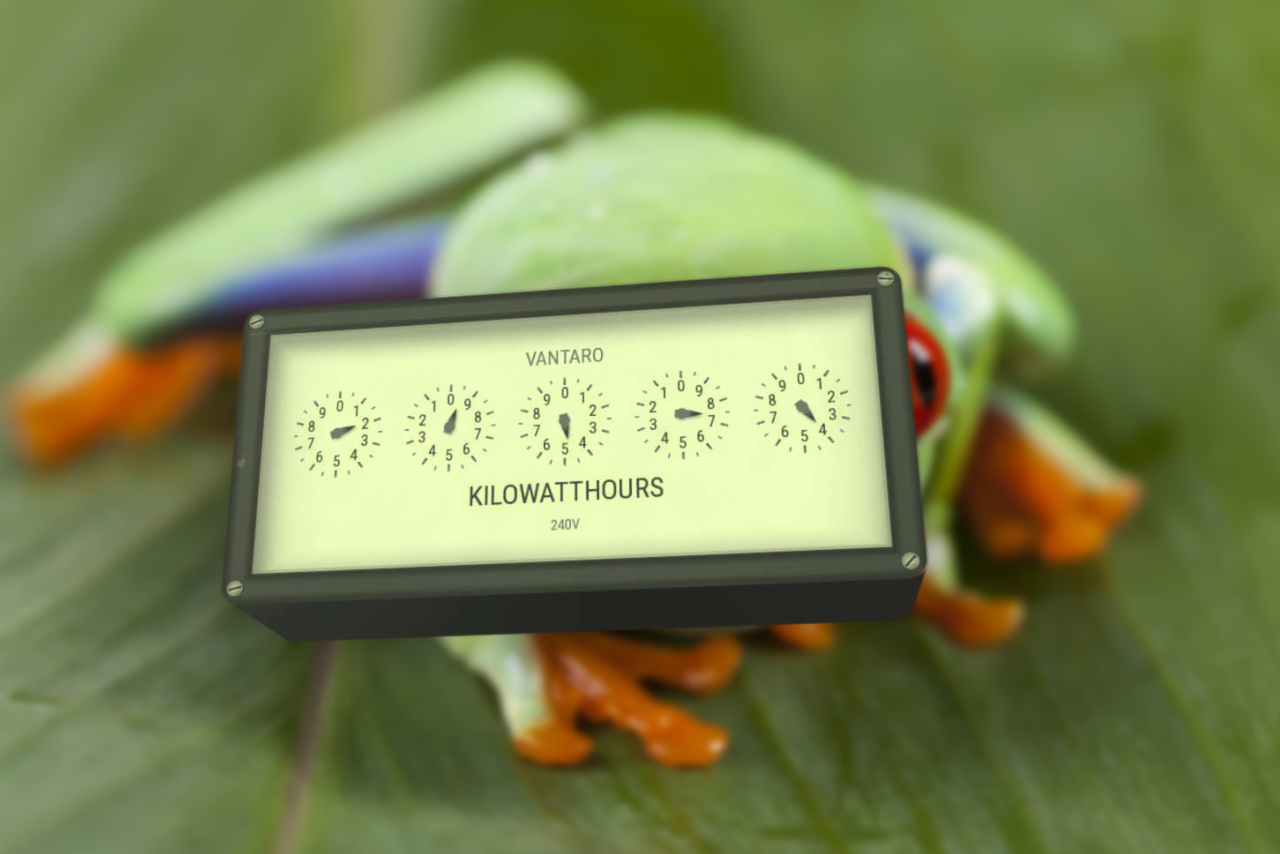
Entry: kWh 19474
